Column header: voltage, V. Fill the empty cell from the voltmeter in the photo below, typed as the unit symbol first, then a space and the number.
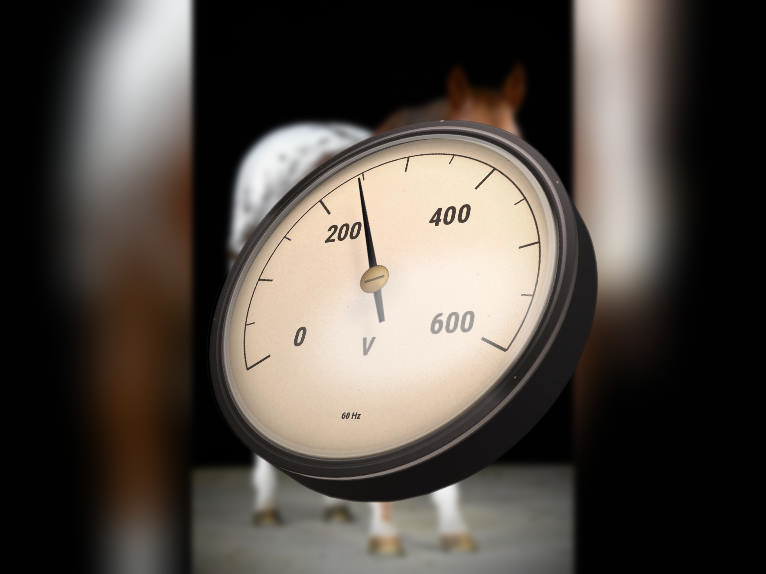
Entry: V 250
